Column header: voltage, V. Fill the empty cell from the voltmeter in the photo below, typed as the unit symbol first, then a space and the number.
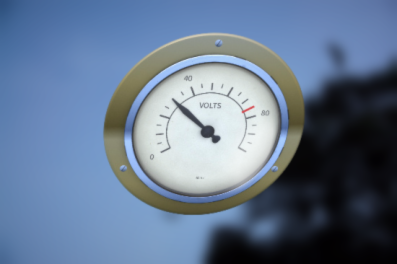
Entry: V 30
